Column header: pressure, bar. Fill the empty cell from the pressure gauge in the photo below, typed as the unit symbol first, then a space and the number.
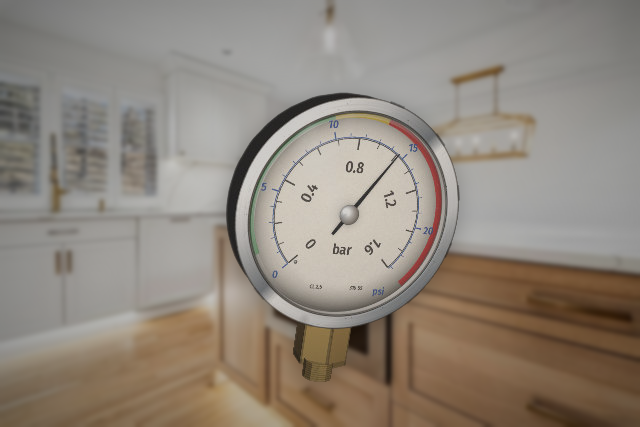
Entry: bar 1
